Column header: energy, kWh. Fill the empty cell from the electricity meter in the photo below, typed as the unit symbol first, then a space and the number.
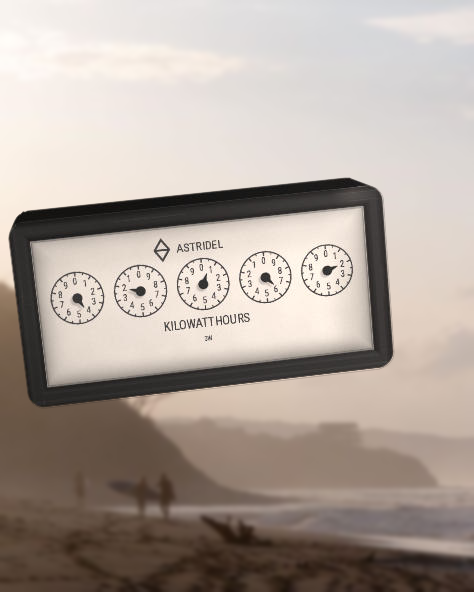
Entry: kWh 42062
